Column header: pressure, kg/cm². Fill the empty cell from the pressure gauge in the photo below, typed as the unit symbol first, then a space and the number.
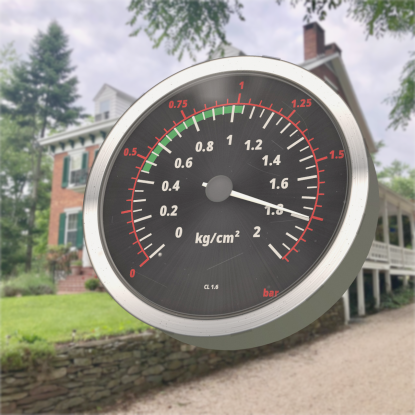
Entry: kg/cm² 1.8
